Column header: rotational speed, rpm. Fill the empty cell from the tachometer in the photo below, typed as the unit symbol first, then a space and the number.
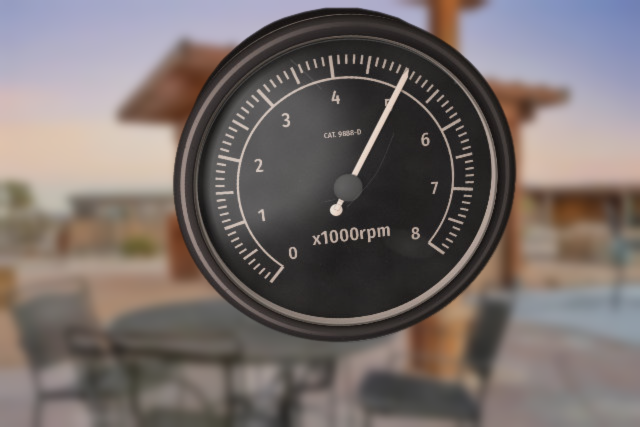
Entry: rpm 5000
